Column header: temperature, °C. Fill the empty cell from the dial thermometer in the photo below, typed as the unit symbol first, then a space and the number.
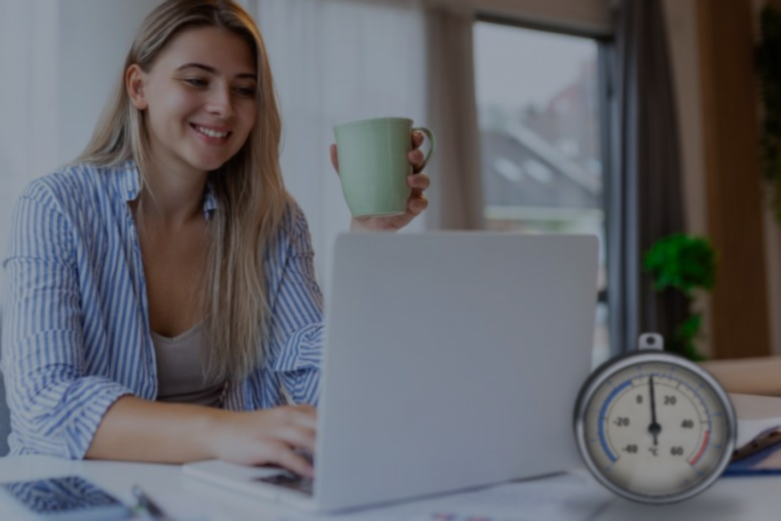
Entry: °C 8
